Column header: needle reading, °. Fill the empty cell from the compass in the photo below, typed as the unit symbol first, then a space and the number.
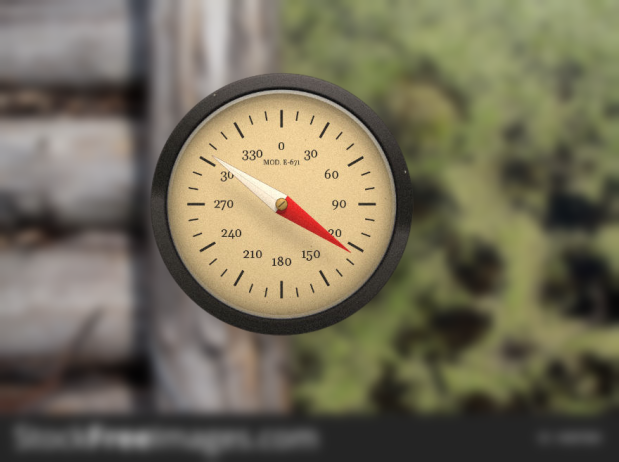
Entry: ° 125
